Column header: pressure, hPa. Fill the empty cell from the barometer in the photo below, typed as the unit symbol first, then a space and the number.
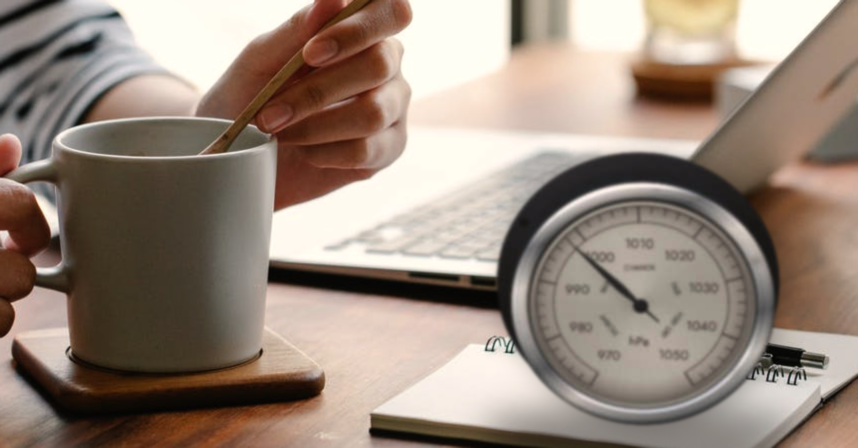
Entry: hPa 998
